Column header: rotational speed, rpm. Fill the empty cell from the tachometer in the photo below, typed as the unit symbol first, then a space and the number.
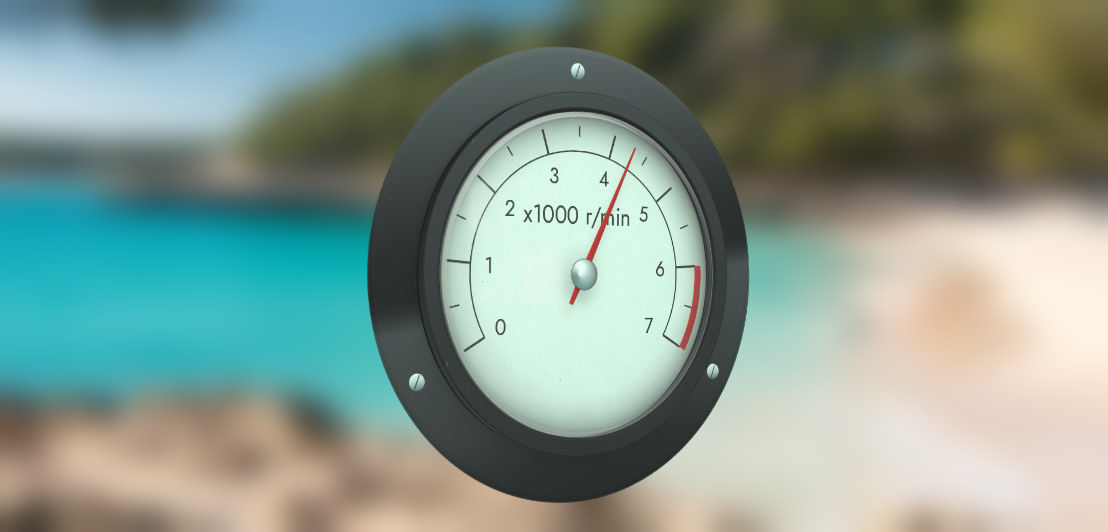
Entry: rpm 4250
